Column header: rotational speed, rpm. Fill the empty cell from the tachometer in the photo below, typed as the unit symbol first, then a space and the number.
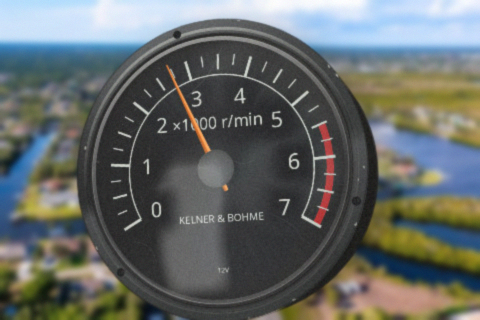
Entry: rpm 2750
